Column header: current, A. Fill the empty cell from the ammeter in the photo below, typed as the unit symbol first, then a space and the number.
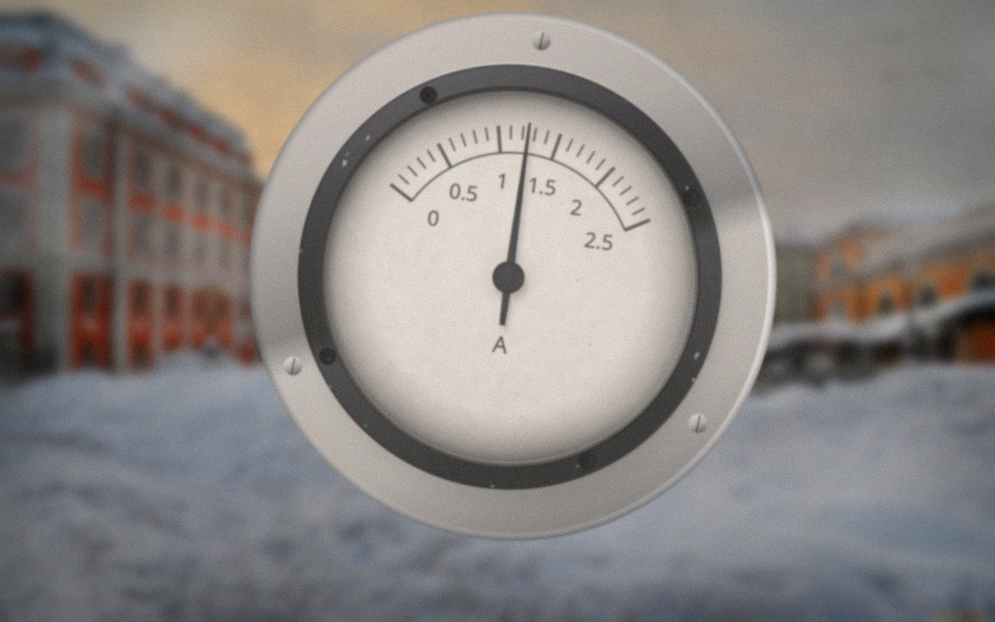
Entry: A 1.25
